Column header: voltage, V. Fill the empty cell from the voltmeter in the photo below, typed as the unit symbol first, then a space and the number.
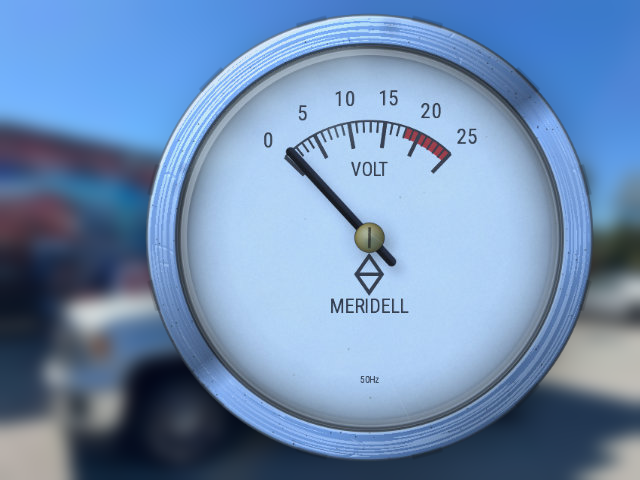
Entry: V 1
